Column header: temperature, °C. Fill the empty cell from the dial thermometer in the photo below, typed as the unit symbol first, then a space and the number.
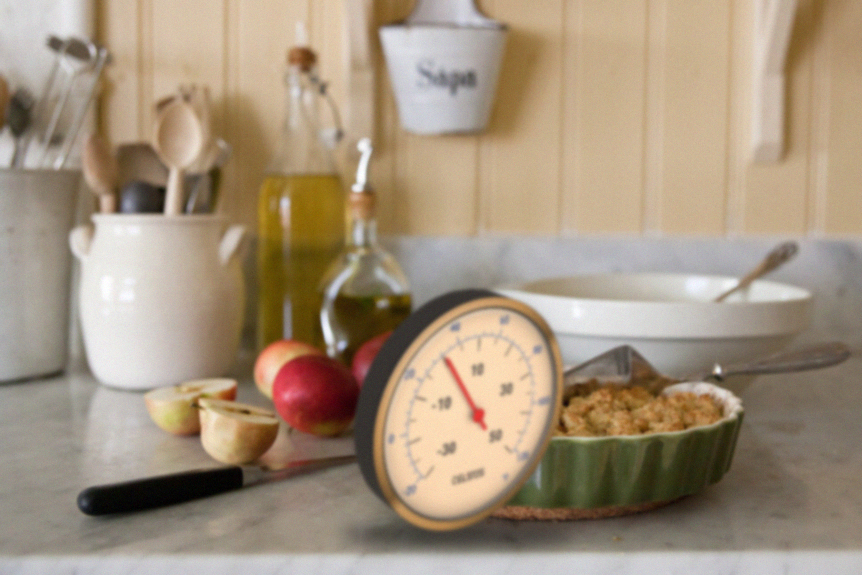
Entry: °C 0
